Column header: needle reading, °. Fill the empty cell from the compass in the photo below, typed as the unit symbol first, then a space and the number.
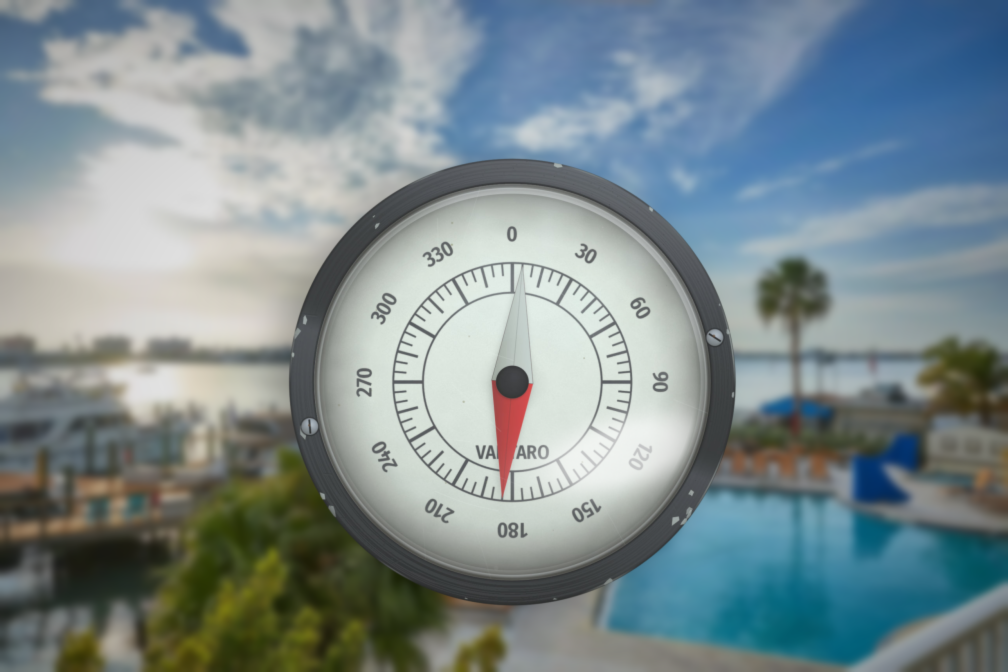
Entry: ° 185
